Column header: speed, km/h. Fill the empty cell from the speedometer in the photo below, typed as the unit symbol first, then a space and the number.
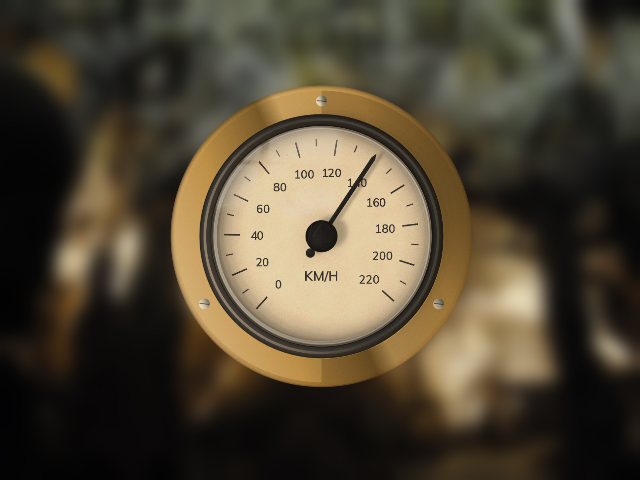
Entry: km/h 140
